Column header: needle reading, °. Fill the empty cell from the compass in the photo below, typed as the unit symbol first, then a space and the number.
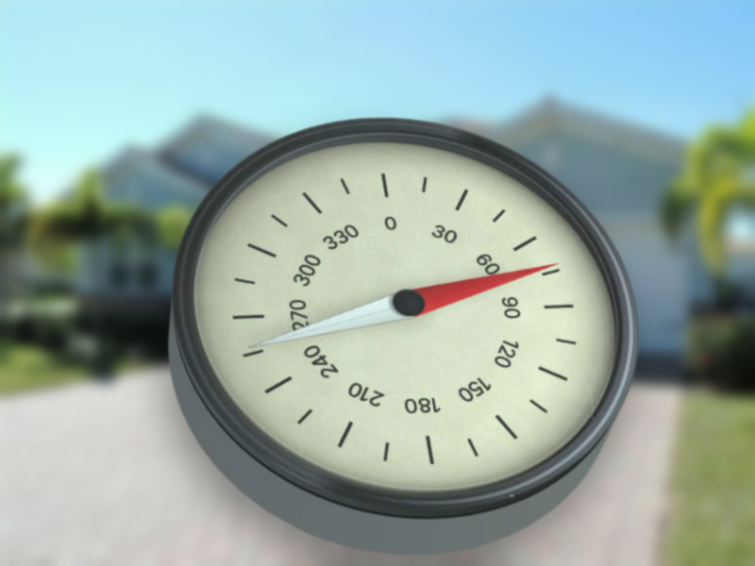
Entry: ° 75
